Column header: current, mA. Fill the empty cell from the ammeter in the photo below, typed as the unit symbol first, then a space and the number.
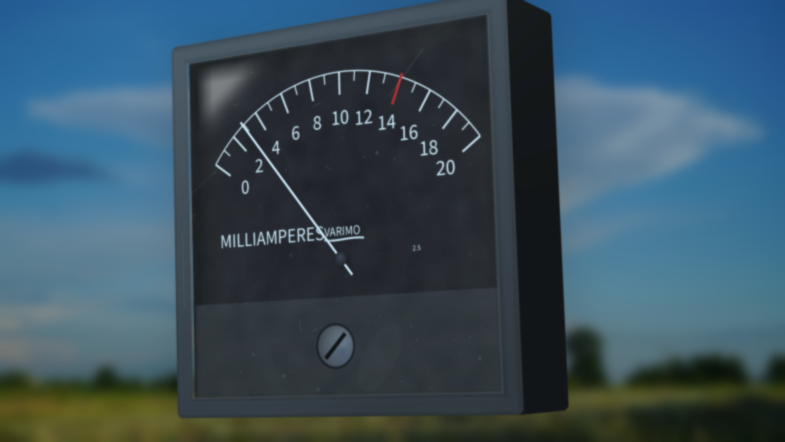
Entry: mA 3
